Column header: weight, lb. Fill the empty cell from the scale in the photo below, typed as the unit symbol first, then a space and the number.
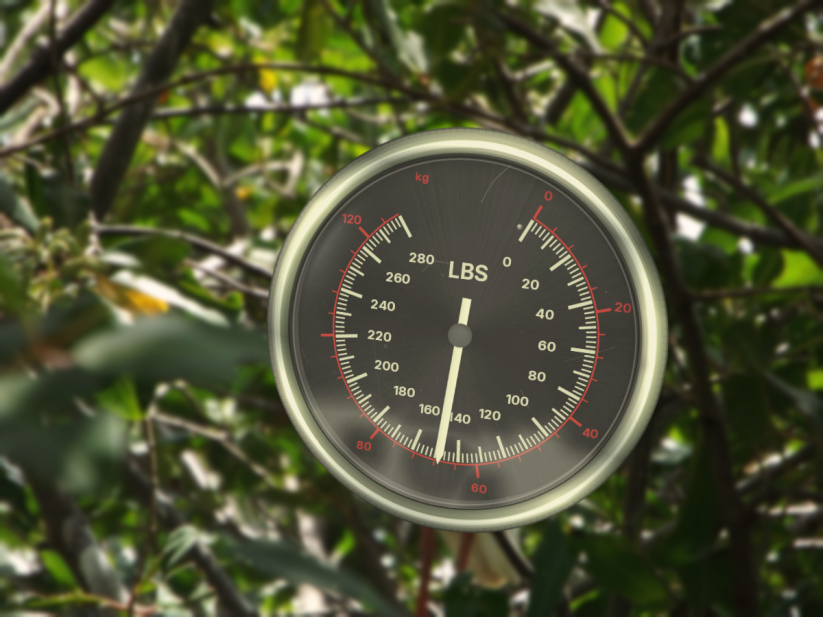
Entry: lb 148
